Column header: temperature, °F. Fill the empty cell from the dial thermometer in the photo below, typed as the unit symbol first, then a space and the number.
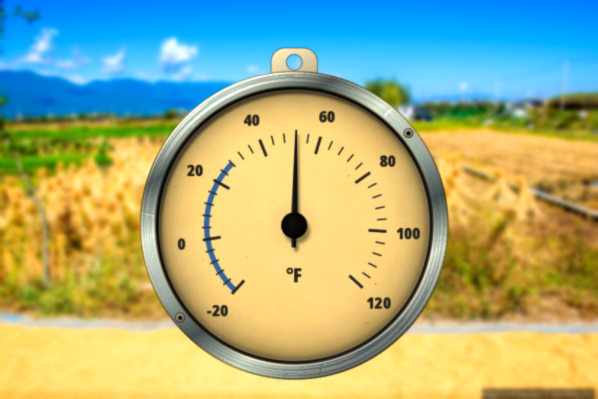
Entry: °F 52
